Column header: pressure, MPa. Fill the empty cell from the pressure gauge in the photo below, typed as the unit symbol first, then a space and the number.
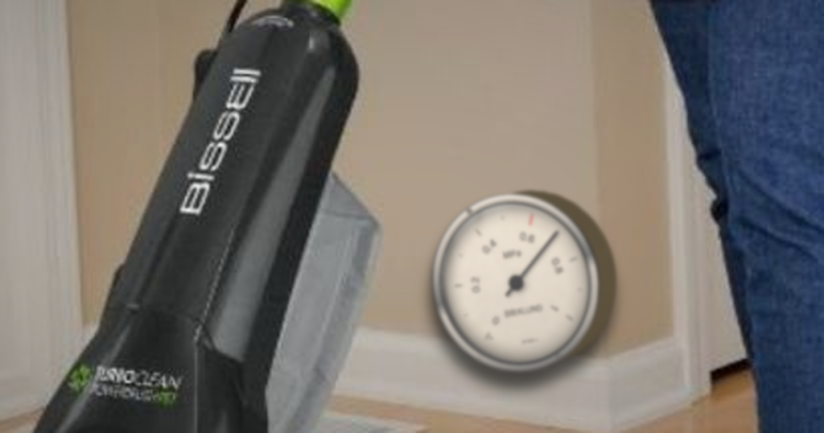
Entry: MPa 0.7
